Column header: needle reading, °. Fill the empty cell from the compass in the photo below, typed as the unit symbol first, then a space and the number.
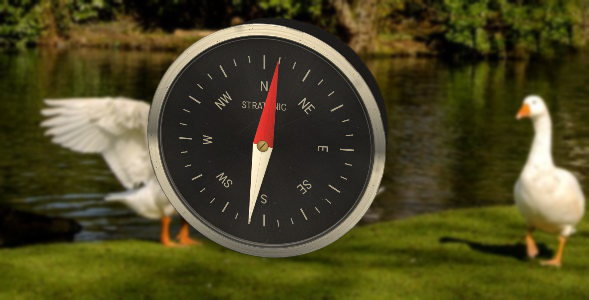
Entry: ° 10
